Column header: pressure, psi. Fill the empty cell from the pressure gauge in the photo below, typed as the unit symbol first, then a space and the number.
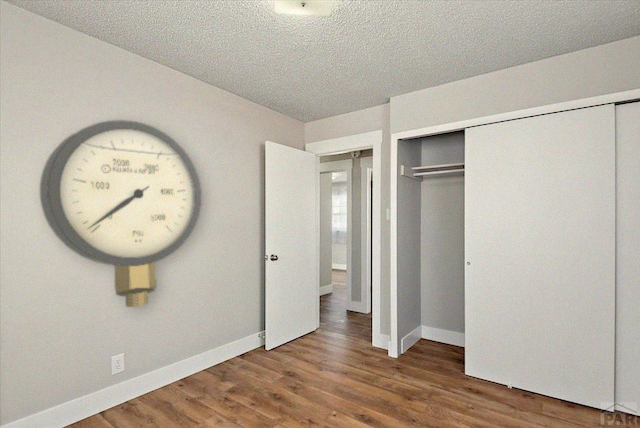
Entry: psi 100
